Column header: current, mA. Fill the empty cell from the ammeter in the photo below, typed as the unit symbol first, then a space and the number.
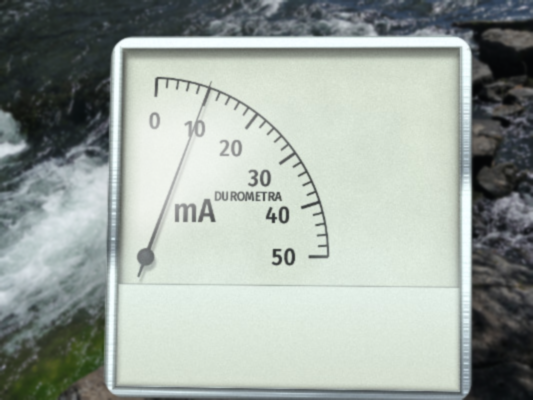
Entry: mA 10
